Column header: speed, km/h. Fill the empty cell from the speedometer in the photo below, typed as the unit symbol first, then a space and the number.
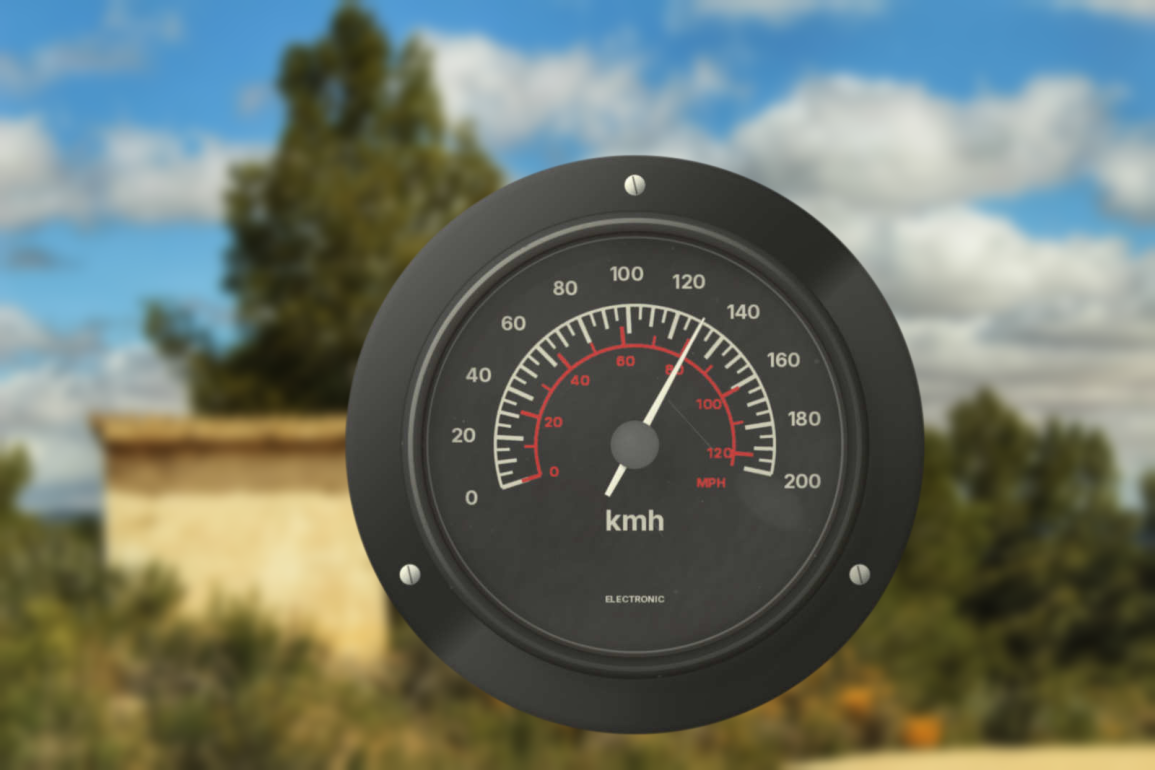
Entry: km/h 130
